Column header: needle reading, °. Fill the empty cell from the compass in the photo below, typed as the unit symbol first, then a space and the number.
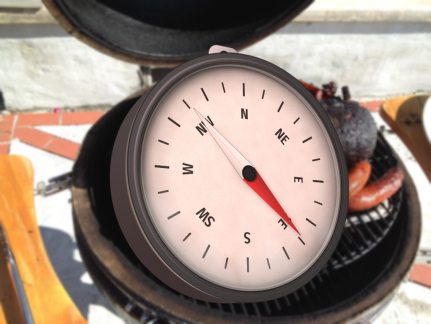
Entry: ° 135
